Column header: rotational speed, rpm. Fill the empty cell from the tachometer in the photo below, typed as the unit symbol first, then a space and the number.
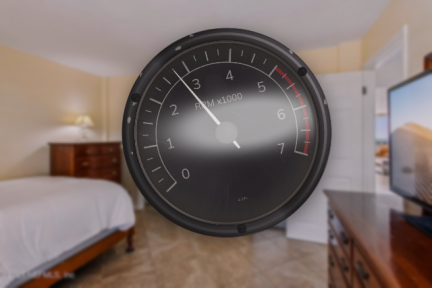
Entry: rpm 2750
